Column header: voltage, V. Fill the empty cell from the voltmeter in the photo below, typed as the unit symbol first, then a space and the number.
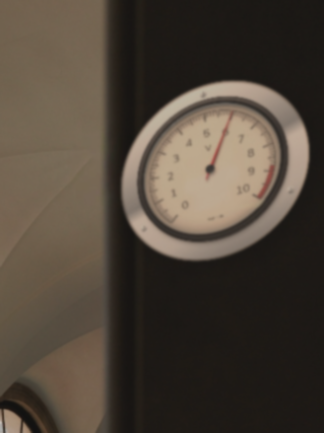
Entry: V 6
